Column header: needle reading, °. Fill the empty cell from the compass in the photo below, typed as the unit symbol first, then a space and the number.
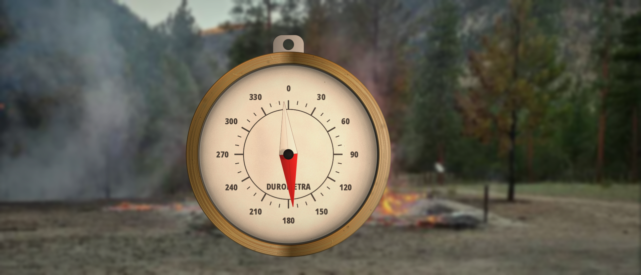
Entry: ° 175
